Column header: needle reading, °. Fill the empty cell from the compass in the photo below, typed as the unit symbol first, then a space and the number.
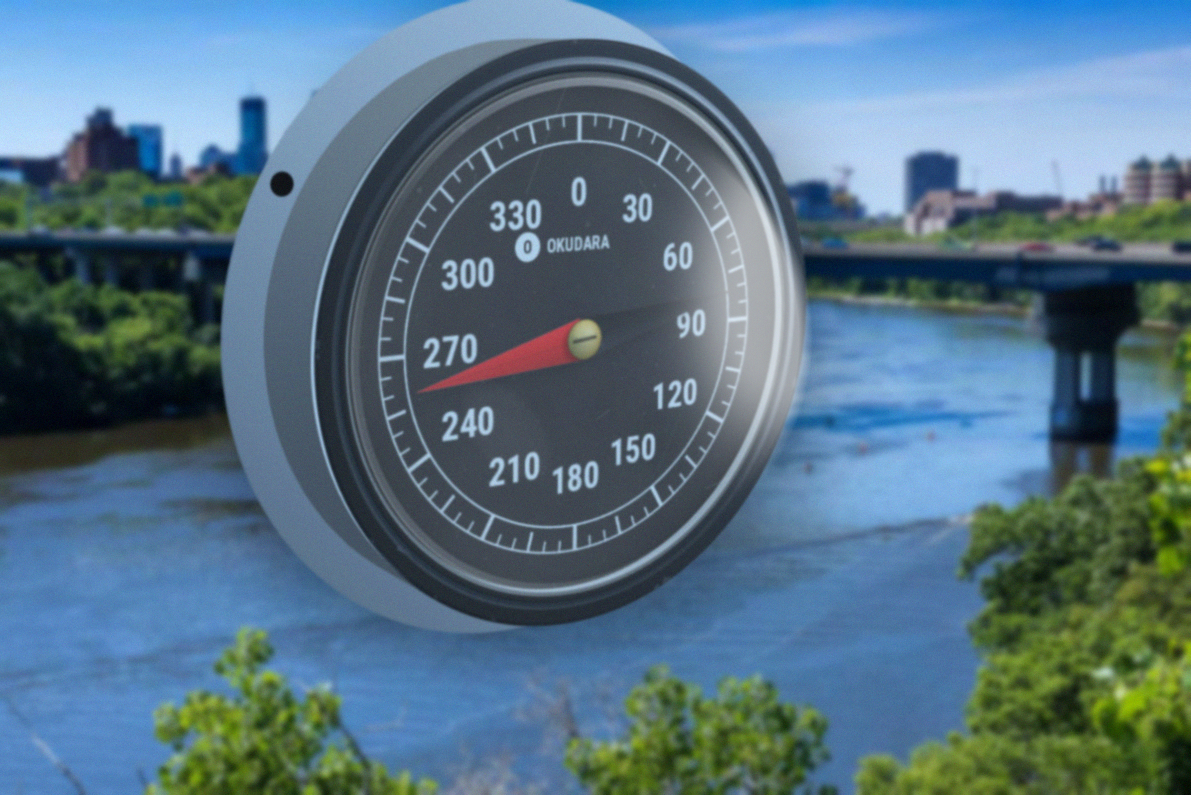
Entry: ° 260
